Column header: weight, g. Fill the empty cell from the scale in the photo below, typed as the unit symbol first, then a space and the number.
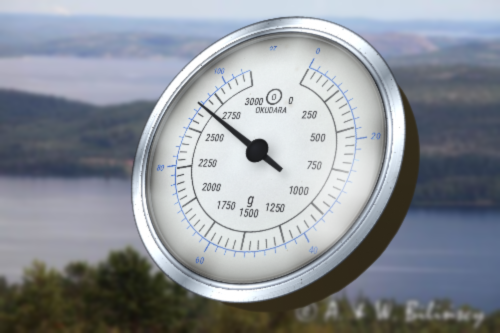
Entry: g 2650
